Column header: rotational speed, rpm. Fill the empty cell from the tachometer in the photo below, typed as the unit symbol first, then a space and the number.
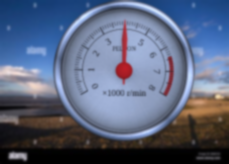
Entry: rpm 4000
